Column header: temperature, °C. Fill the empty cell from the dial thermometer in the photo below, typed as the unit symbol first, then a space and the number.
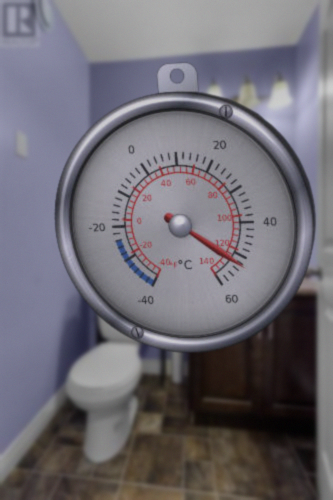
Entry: °C 52
